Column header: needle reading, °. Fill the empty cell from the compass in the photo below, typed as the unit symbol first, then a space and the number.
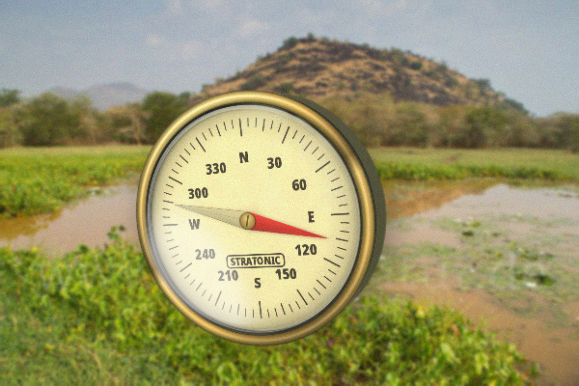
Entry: ° 105
